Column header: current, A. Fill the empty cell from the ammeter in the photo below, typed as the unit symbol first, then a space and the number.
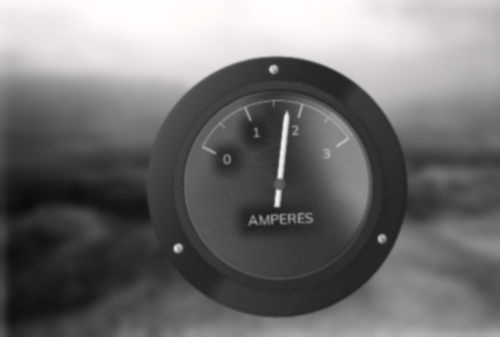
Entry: A 1.75
